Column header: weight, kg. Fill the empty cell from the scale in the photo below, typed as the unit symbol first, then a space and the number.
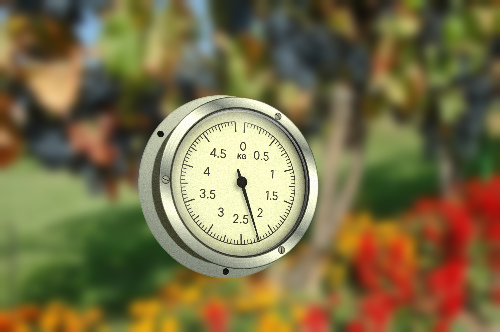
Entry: kg 2.25
